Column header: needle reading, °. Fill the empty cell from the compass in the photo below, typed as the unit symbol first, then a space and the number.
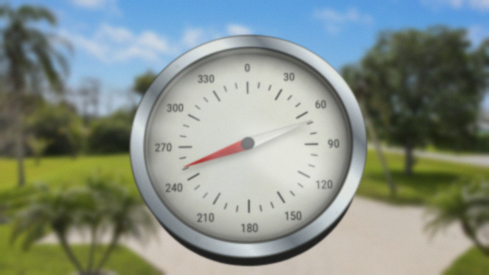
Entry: ° 250
